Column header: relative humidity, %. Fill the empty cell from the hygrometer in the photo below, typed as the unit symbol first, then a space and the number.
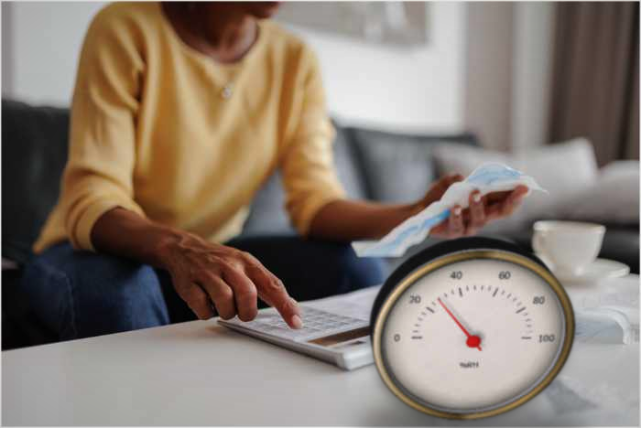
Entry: % 28
